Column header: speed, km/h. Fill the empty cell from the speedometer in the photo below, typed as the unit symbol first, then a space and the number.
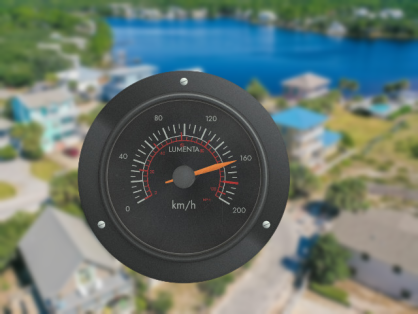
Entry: km/h 160
